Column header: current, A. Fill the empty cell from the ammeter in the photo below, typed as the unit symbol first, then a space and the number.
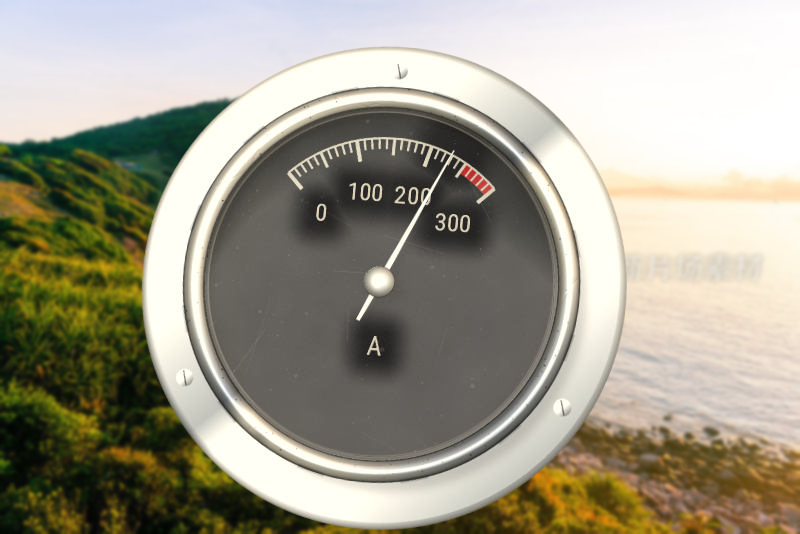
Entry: A 230
